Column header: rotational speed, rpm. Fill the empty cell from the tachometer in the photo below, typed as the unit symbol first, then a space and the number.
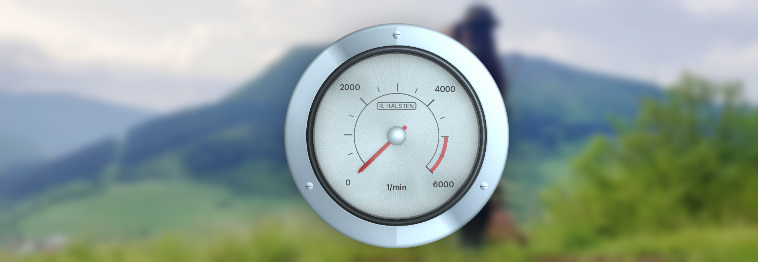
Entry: rpm 0
